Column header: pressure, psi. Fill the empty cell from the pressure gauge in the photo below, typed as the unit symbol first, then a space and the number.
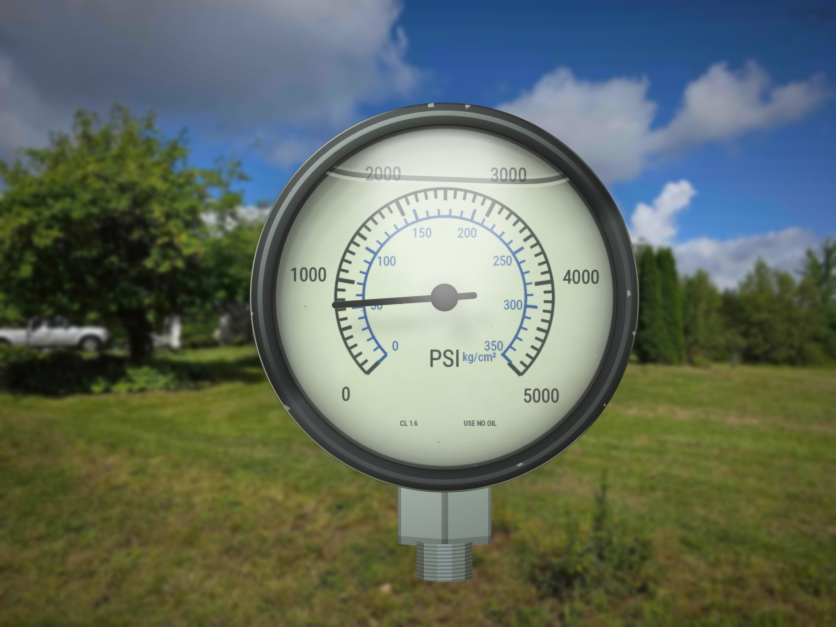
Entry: psi 750
